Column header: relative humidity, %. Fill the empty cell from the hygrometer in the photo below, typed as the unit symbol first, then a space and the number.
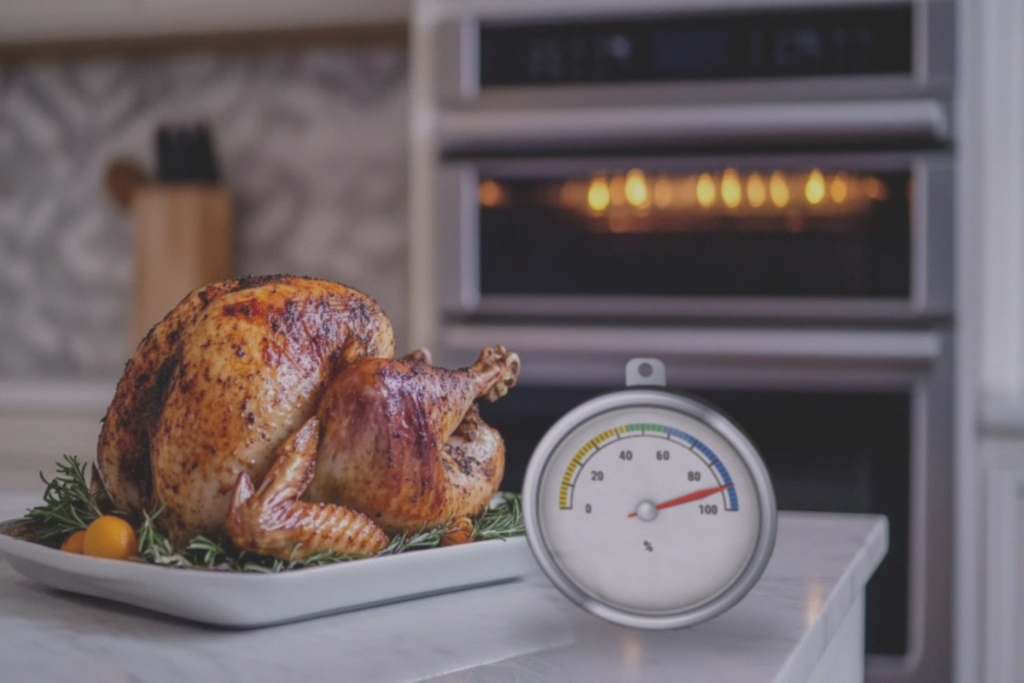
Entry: % 90
